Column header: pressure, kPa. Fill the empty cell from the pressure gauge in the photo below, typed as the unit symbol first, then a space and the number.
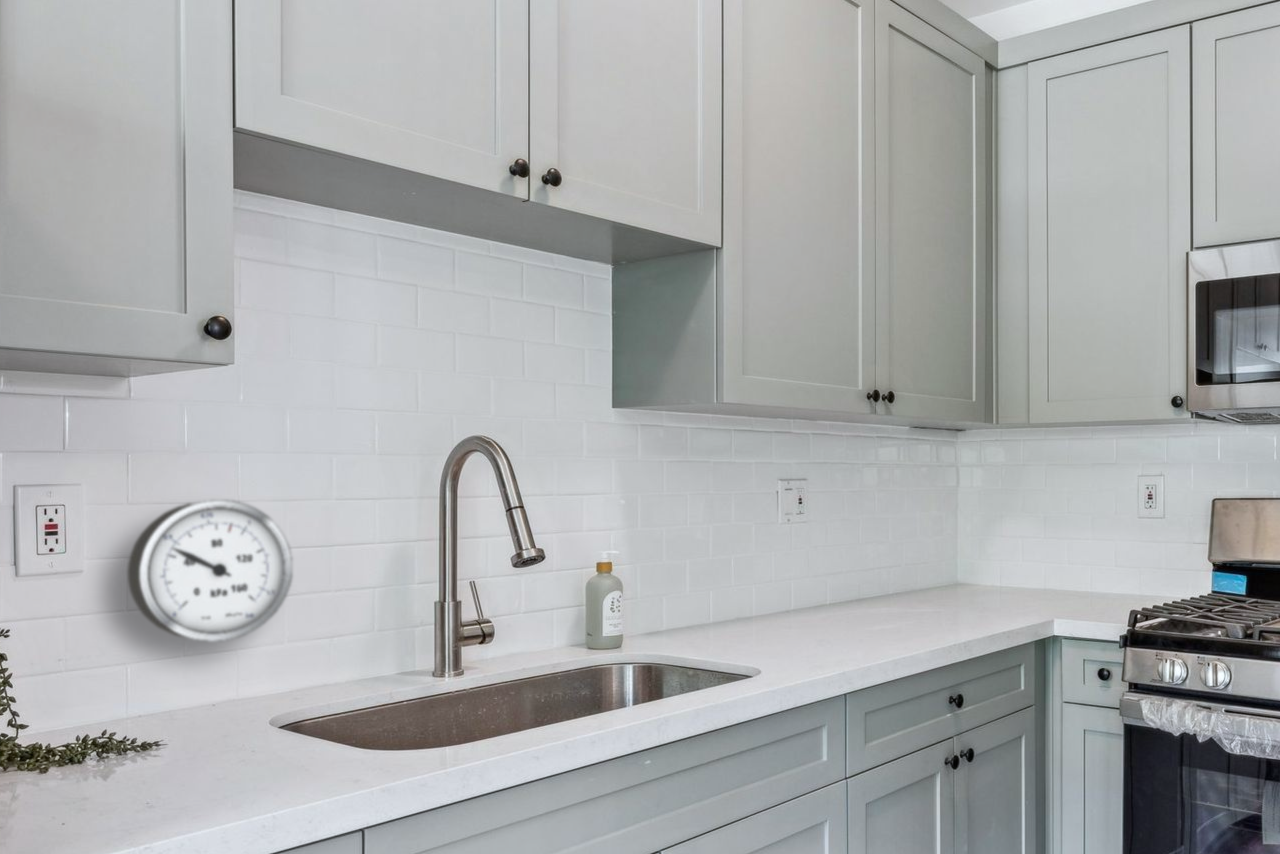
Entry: kPa 45
